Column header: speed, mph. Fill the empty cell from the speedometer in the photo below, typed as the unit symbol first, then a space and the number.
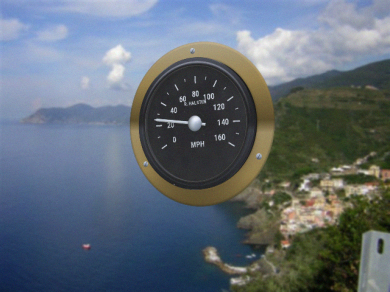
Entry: mph 25
